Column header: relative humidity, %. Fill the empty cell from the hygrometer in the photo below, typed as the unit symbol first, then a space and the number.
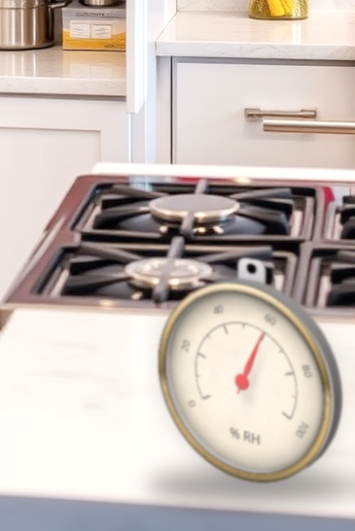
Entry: % 60
